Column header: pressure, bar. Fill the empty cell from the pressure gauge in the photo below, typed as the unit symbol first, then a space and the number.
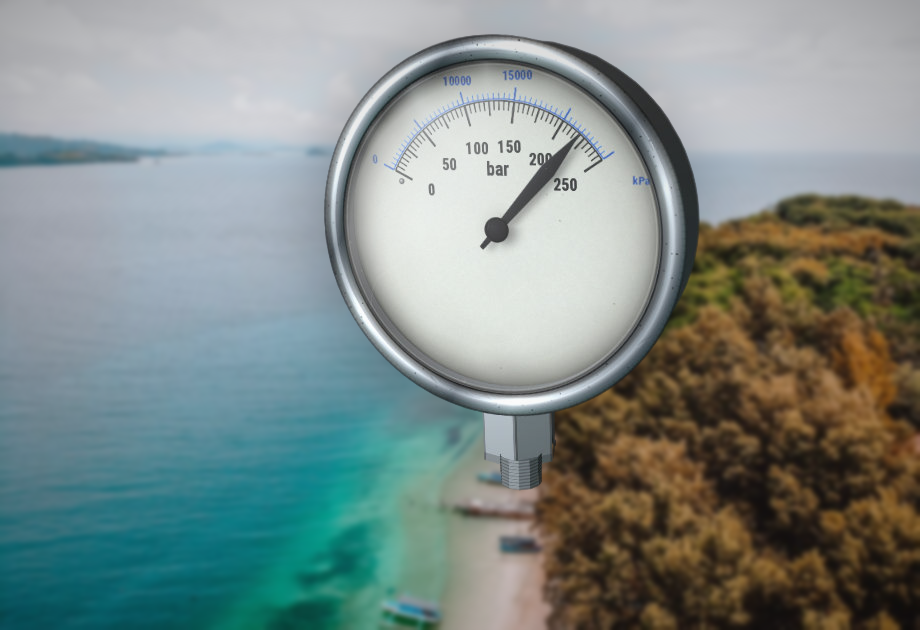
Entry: bar 220
